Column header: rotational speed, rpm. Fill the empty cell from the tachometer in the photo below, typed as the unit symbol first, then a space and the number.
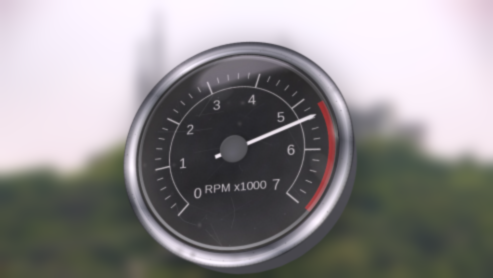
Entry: rpm 5400
